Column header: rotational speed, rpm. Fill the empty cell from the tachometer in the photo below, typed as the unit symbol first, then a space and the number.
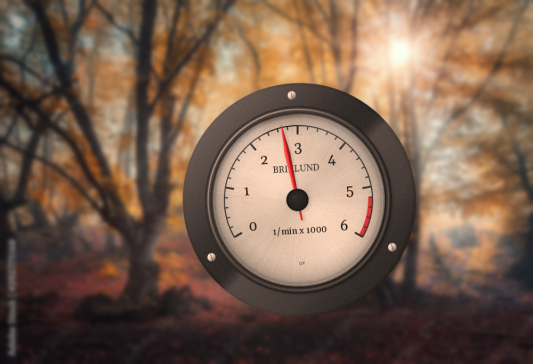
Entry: rpm 2700
